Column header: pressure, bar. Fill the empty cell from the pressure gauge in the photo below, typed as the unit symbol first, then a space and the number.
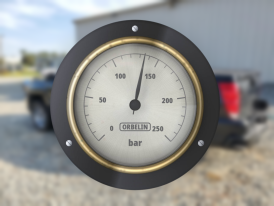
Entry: bar 135
